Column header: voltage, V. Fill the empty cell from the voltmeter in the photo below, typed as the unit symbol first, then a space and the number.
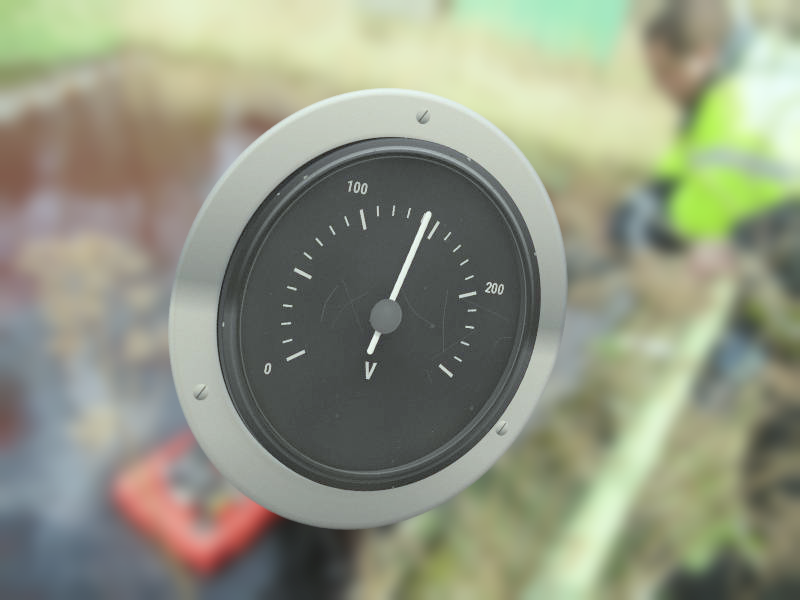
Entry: V 140
